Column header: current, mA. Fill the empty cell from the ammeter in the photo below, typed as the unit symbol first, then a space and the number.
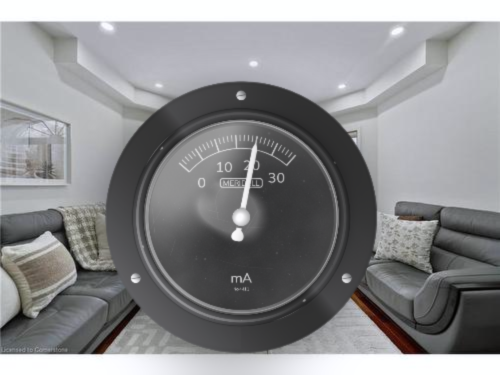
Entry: mA 20
